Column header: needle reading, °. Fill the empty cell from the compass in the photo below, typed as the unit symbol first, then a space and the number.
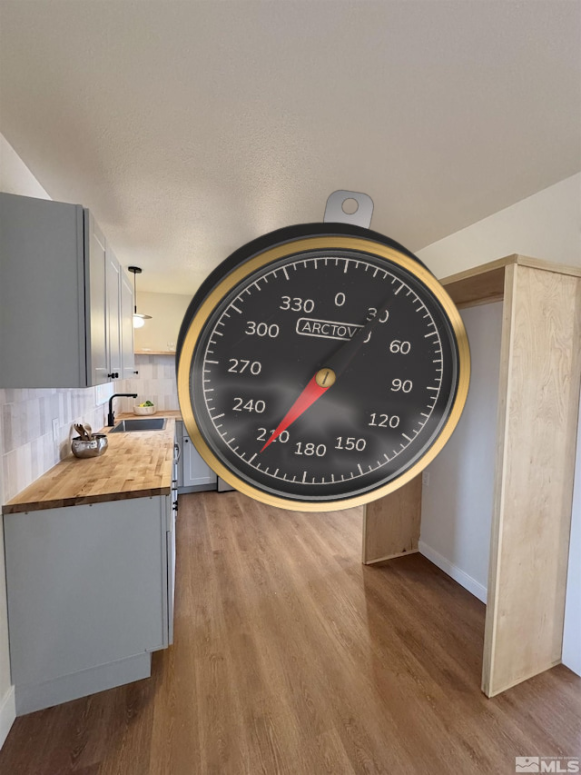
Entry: ° 210
